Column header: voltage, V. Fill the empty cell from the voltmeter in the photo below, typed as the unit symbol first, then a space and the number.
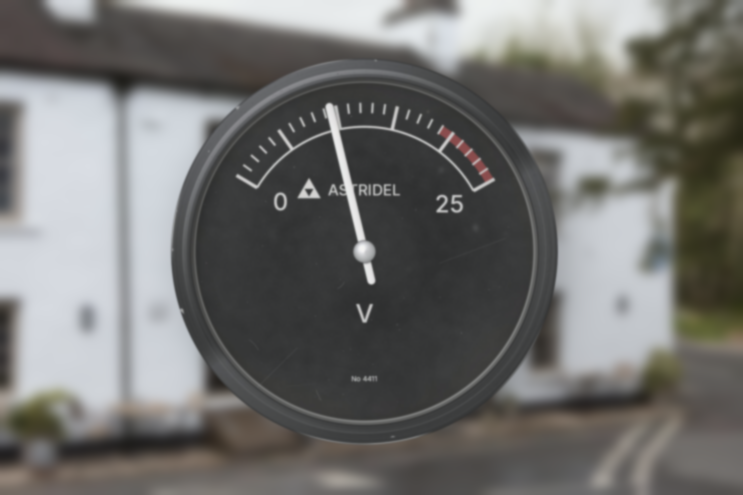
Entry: V 9.5
